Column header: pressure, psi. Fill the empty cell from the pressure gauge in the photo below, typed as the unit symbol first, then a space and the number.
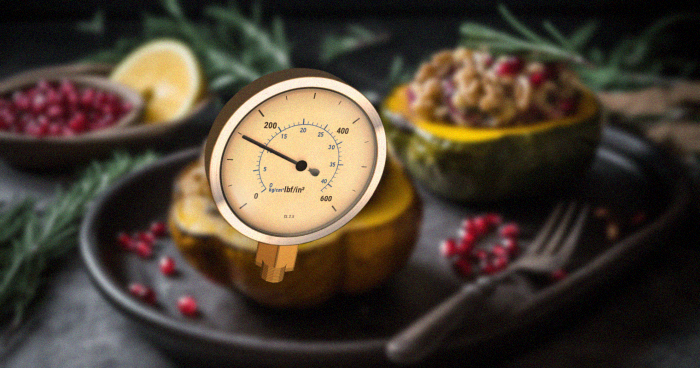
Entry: psi 150
